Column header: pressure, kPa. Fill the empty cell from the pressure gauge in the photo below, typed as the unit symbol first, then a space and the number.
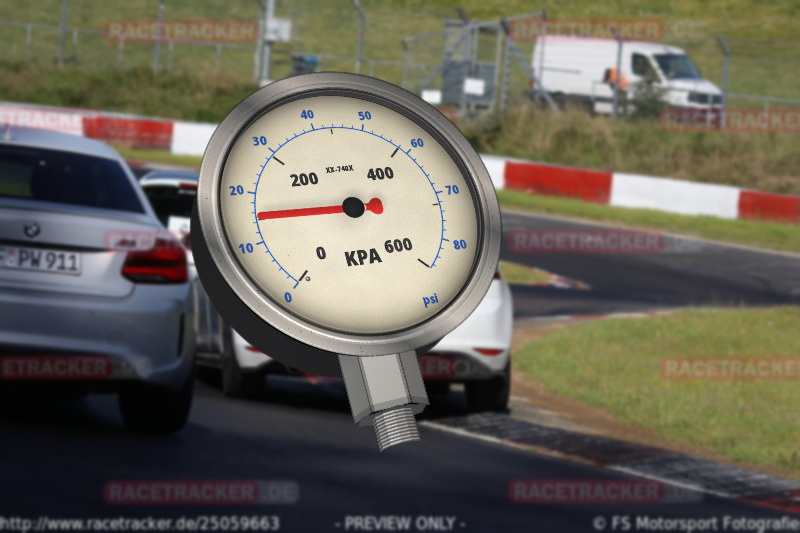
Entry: kPa 100
